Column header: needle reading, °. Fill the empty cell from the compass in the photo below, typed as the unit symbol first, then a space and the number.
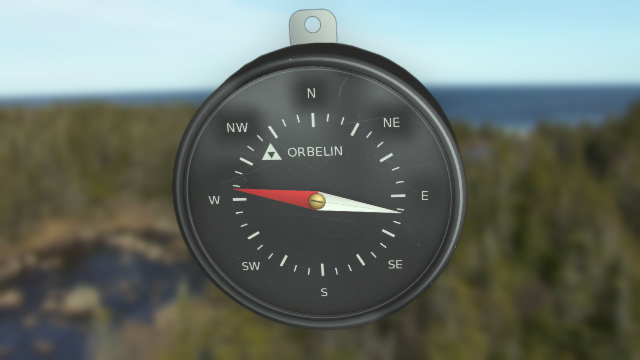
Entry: ° 280
